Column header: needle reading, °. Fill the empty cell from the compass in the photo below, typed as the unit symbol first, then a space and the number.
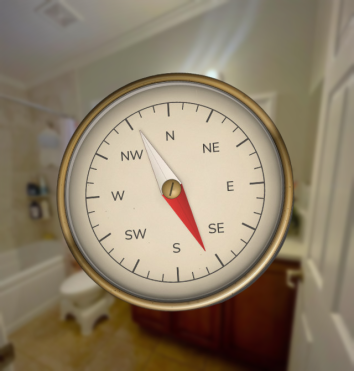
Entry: ° 155
